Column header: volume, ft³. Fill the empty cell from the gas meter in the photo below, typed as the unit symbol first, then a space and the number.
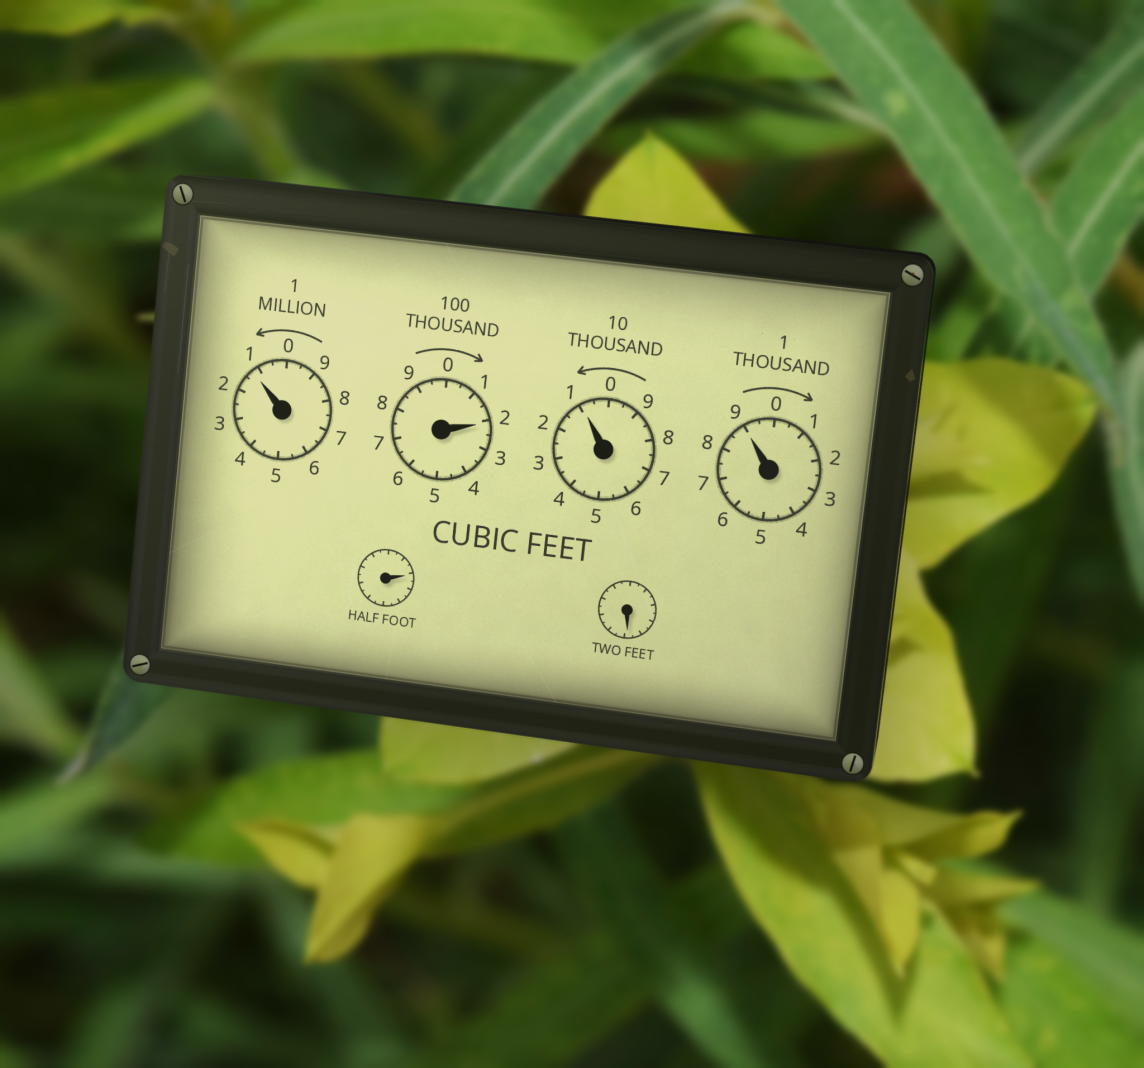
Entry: ft³ 120900
